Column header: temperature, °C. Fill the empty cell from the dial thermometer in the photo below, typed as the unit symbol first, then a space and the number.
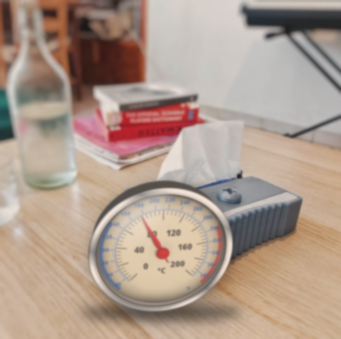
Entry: °C 80
